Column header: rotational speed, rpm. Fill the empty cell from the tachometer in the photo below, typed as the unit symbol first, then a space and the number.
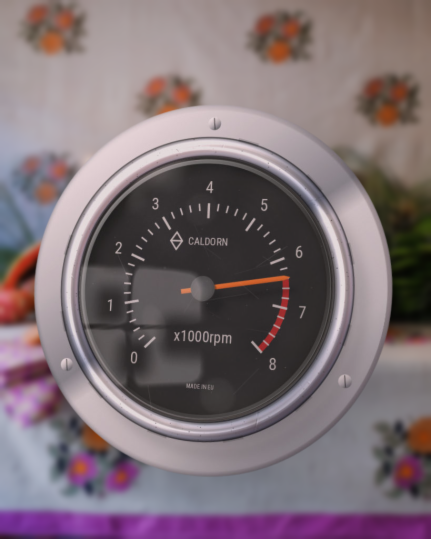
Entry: rpm 6400
